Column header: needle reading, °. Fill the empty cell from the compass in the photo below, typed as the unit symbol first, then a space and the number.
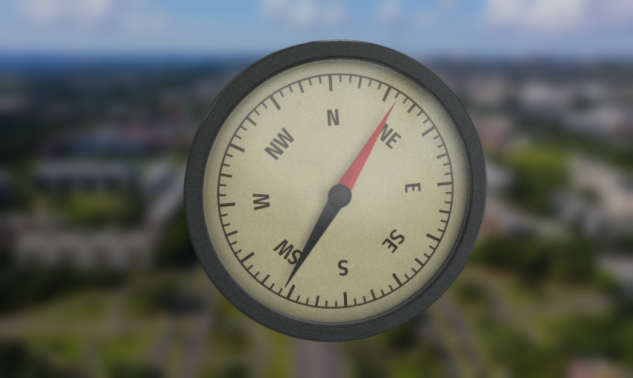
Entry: ° 35
